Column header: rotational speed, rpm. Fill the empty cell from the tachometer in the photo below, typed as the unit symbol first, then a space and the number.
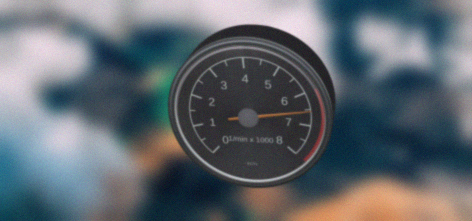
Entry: rpm 6500
